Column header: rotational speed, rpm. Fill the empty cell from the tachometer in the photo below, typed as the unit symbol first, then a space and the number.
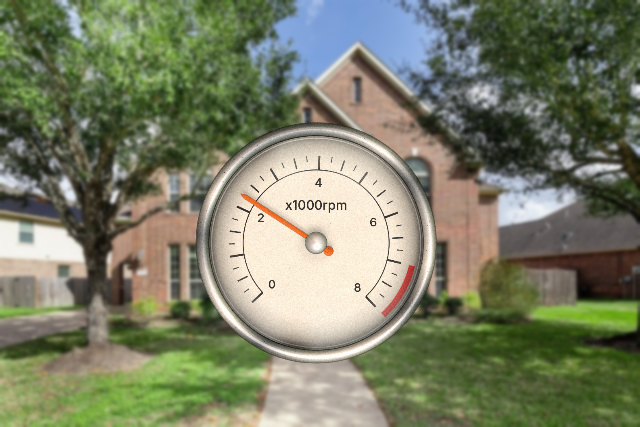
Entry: rpm 2250
